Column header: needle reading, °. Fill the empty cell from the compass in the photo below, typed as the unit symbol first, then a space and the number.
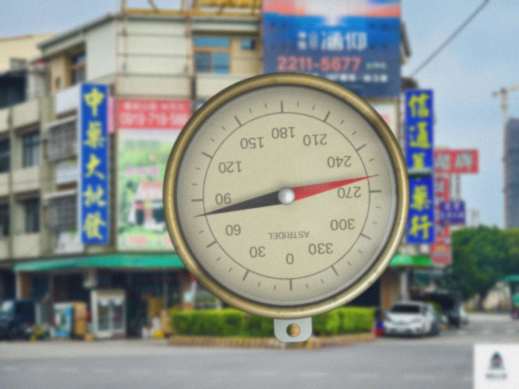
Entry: ° 260
